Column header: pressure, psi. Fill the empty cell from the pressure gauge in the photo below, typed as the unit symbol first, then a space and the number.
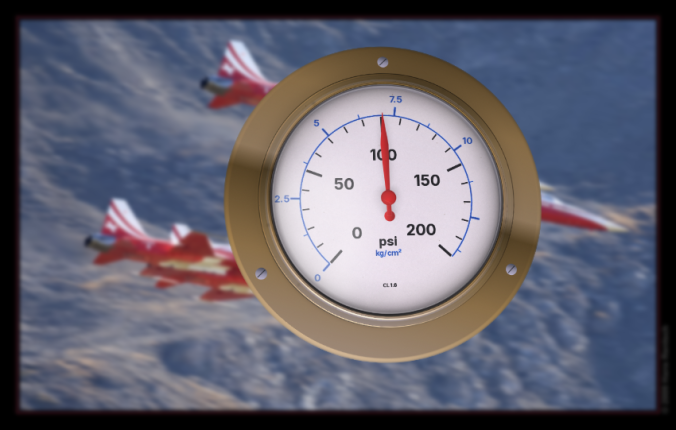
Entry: psi 100
